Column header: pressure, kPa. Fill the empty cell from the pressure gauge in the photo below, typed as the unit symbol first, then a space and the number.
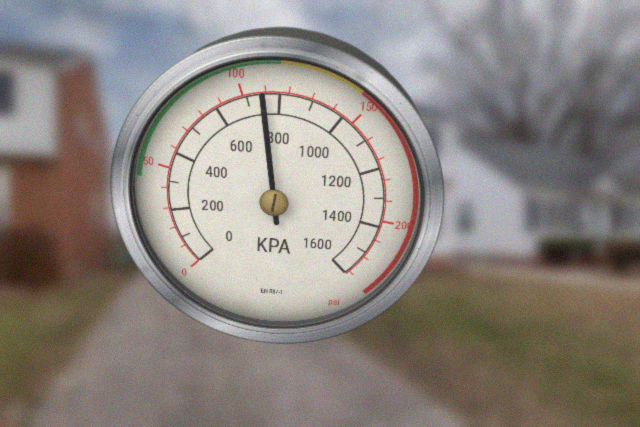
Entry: kPa 750
